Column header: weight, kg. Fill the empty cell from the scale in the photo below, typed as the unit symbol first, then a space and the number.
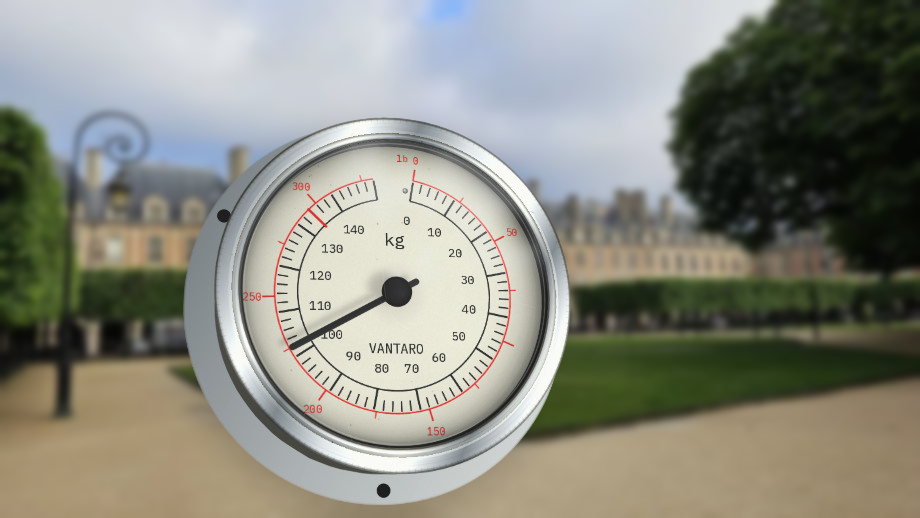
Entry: kg 102
